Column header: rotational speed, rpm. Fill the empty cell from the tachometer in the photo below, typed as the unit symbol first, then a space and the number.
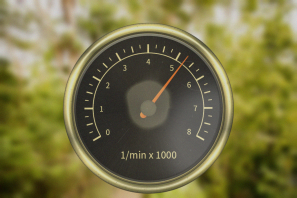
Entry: rpm 5250
